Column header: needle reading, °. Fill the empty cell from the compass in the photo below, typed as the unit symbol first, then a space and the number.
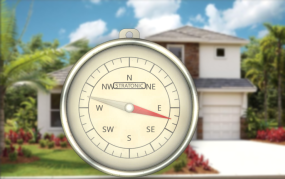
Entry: ° 105
